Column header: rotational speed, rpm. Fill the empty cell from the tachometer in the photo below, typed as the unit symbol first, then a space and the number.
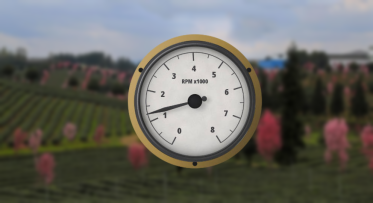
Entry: rpm 1250
